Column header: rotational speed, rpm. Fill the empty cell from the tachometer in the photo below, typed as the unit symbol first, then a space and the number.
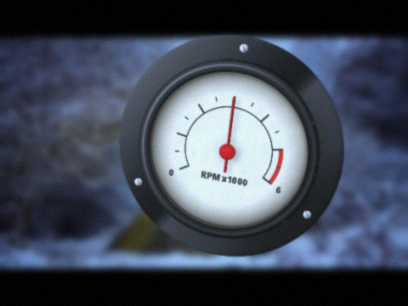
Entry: rpm 3000
